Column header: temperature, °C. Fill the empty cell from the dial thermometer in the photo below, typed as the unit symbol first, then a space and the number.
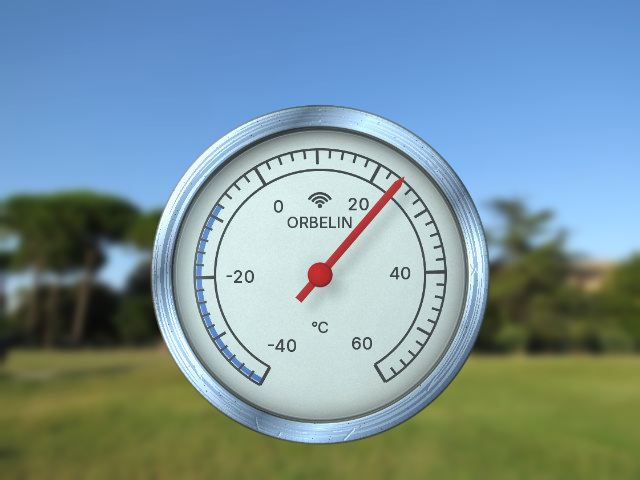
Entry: °C 24
